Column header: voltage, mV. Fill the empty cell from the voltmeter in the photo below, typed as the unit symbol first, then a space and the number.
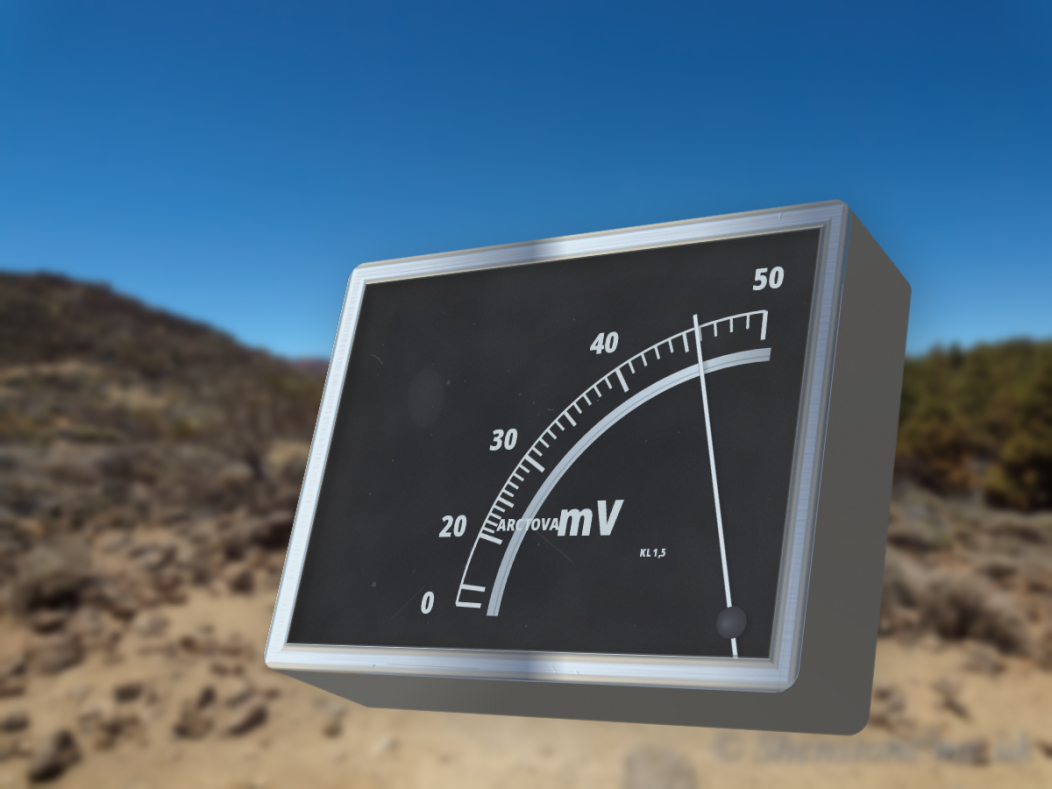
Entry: mV 46
